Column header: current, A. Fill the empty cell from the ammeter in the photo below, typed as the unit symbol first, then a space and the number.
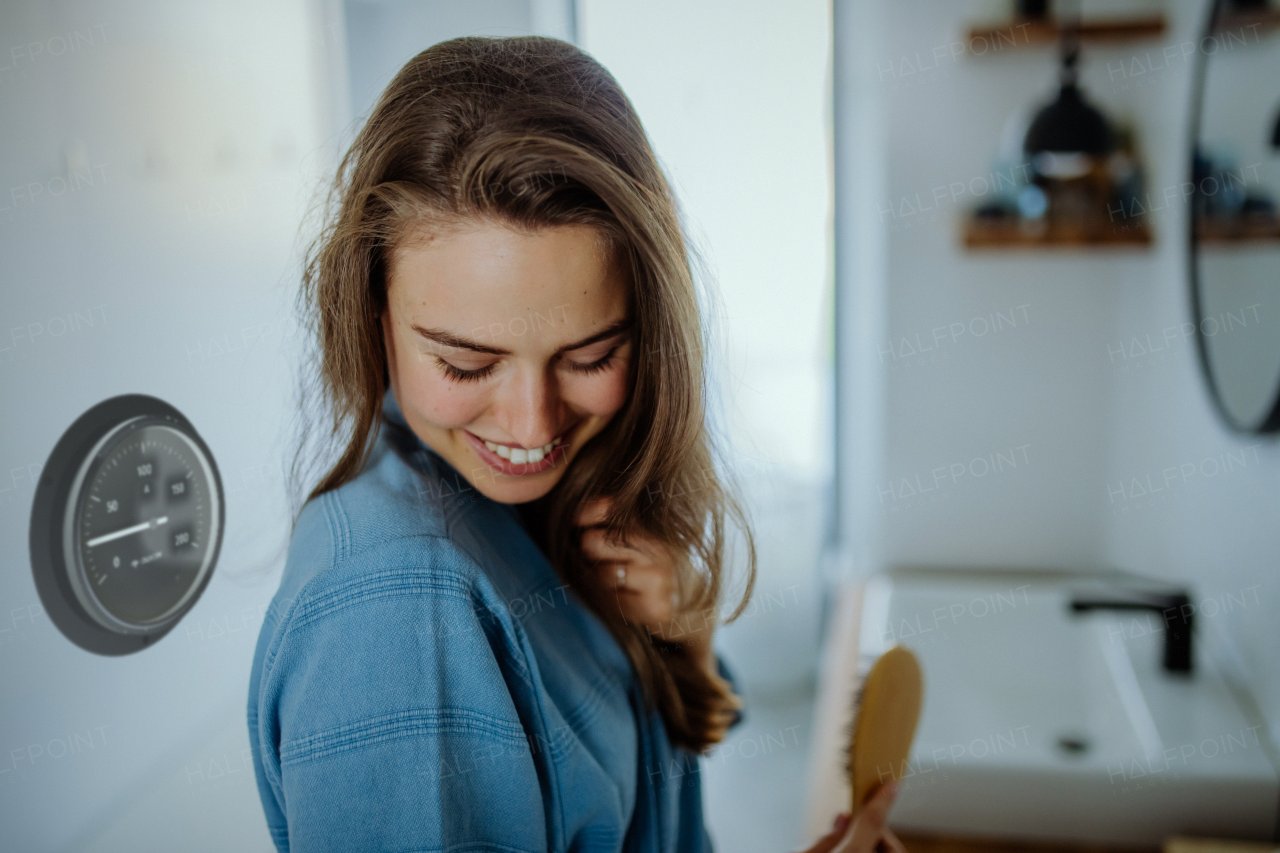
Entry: A 25
